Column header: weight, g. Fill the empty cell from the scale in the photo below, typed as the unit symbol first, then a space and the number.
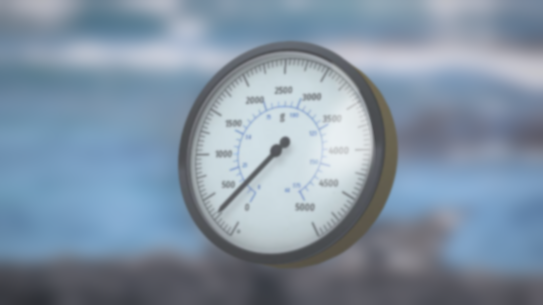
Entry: g 250
